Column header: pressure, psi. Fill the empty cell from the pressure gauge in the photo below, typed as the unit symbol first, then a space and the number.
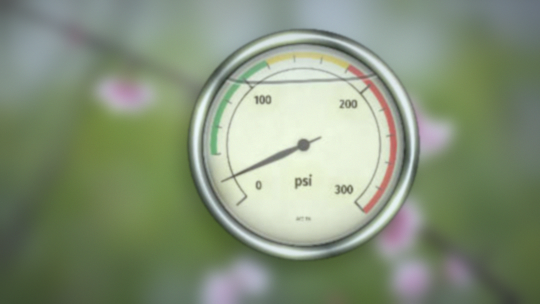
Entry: psi 20
